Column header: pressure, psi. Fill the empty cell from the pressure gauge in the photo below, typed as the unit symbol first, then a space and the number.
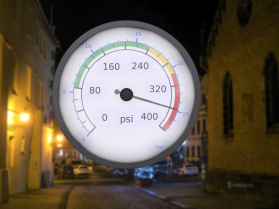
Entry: psi 360
